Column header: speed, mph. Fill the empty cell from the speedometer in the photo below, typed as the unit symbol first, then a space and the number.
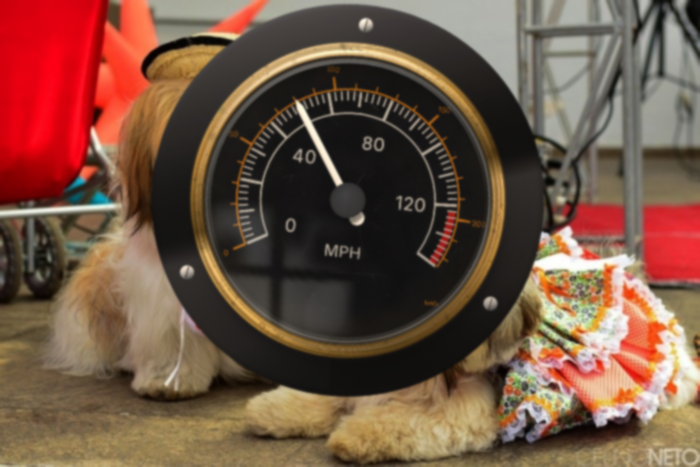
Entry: mph 50
